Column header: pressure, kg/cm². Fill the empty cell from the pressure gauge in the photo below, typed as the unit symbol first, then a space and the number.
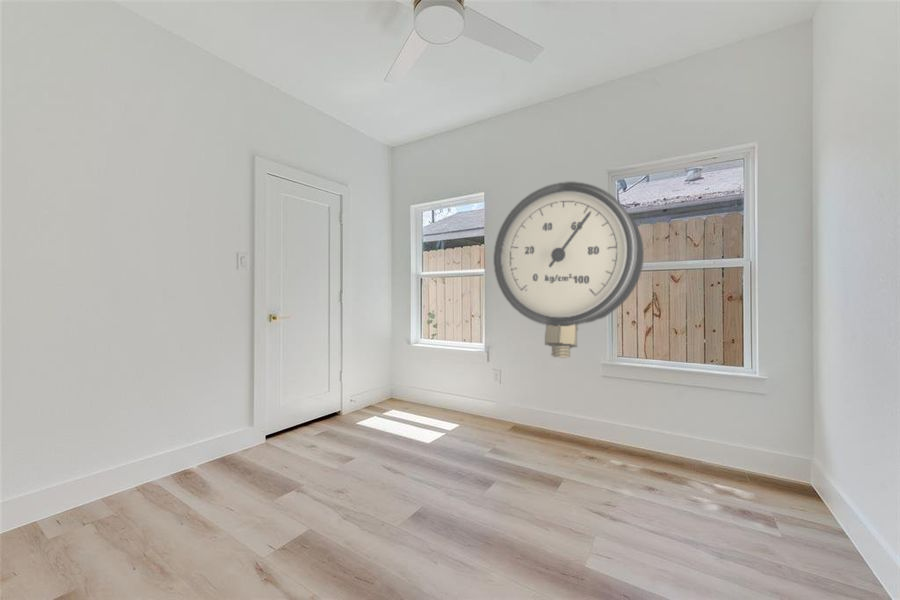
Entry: kg/cm² 62.5
